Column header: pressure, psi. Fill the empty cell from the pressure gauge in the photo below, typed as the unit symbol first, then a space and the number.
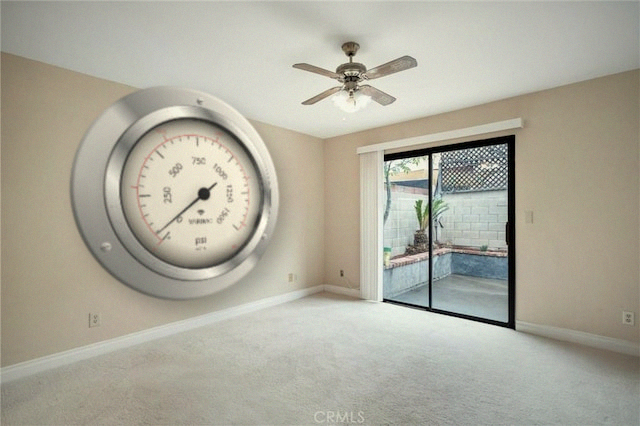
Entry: psi 50
